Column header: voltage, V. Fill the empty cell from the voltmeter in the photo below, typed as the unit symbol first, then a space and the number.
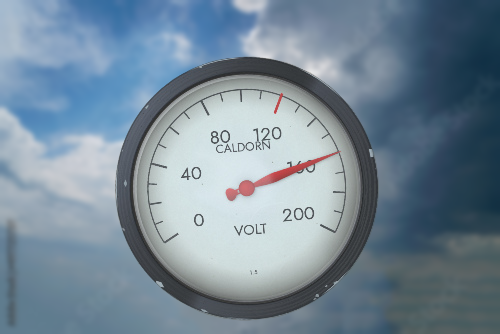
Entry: V 160
